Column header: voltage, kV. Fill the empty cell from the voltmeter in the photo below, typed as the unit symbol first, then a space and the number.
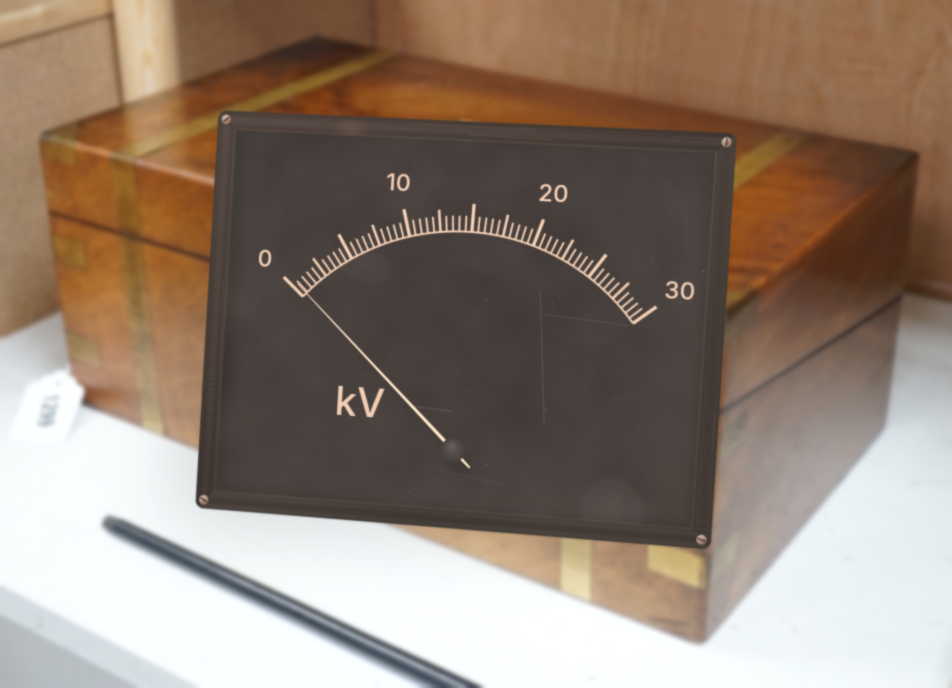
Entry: kV 0.5
